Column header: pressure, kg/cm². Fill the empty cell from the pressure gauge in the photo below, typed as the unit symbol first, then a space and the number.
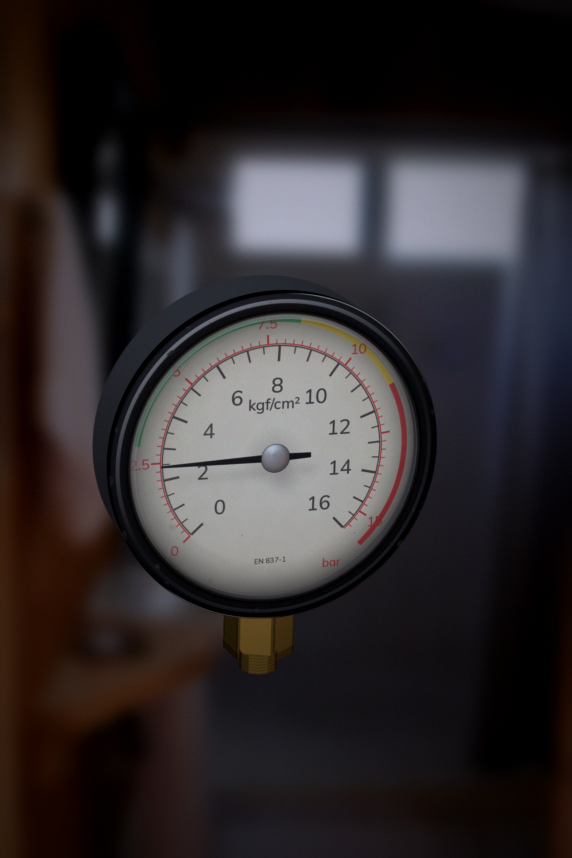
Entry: kg/cm² 2.5
